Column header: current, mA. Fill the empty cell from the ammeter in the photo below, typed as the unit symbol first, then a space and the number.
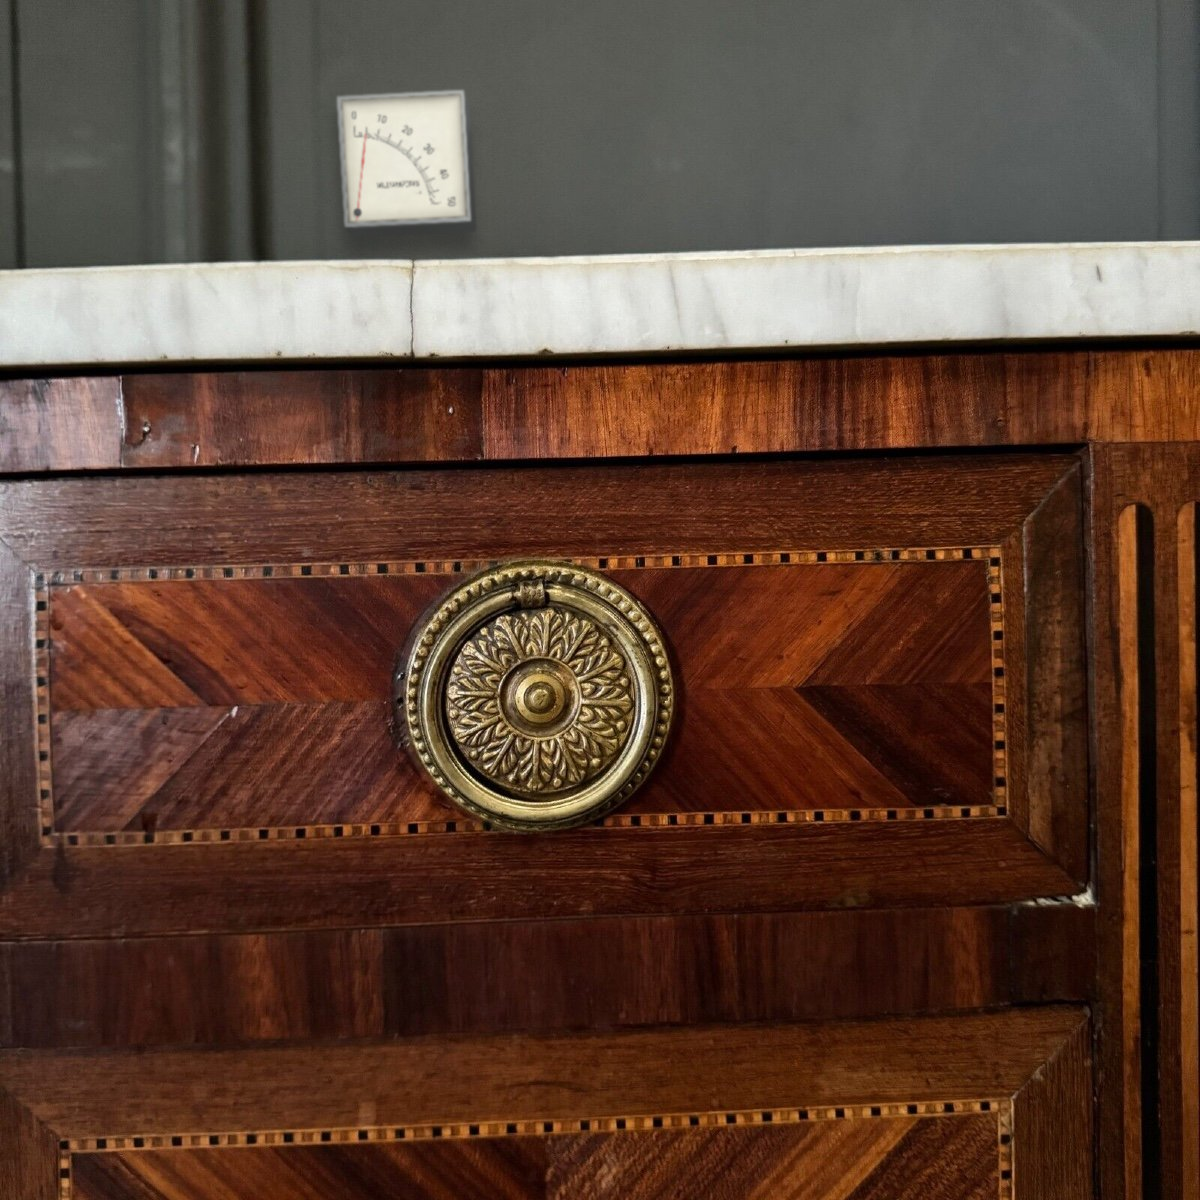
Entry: mA 5
